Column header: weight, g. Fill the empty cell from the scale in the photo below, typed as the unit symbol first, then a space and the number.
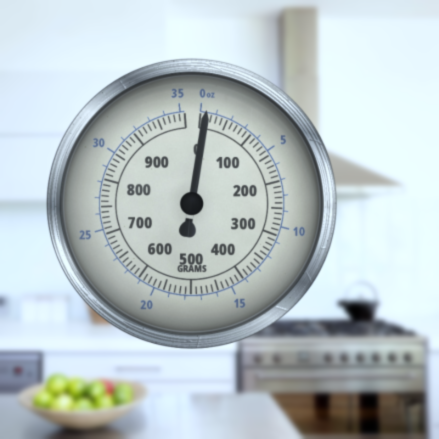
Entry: g 10
